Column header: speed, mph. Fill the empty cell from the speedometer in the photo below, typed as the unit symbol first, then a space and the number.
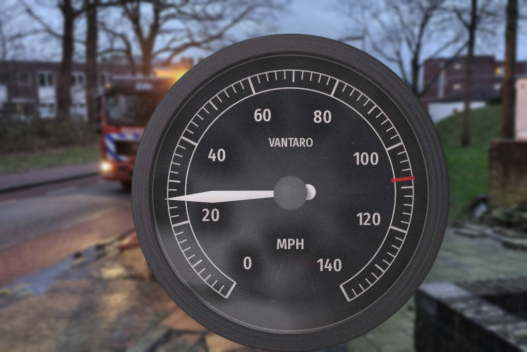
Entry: mph 26
